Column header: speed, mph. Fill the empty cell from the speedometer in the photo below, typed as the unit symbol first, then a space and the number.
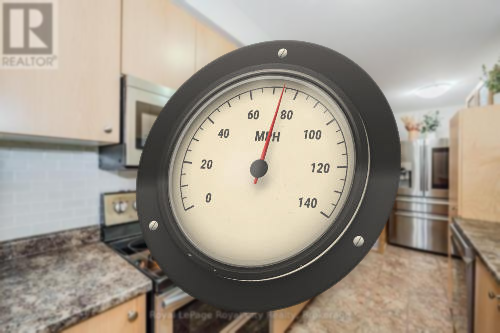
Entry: mph 75
